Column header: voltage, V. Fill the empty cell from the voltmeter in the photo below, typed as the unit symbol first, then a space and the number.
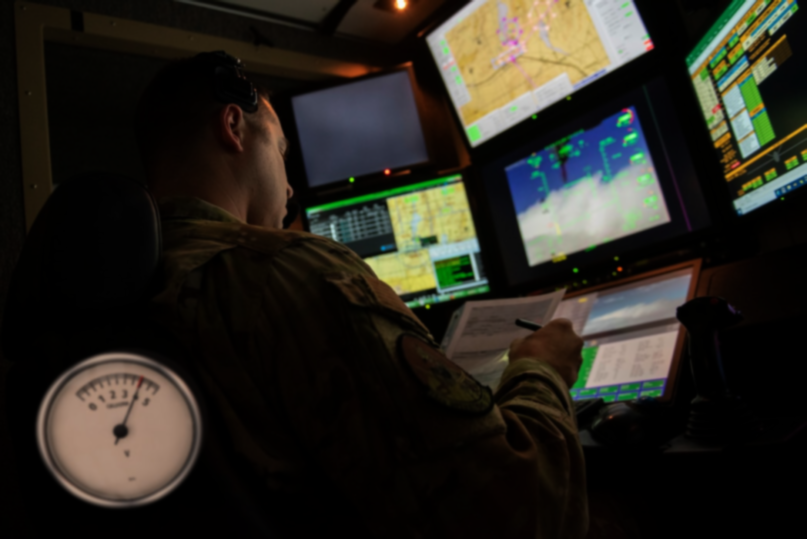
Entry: V 4
